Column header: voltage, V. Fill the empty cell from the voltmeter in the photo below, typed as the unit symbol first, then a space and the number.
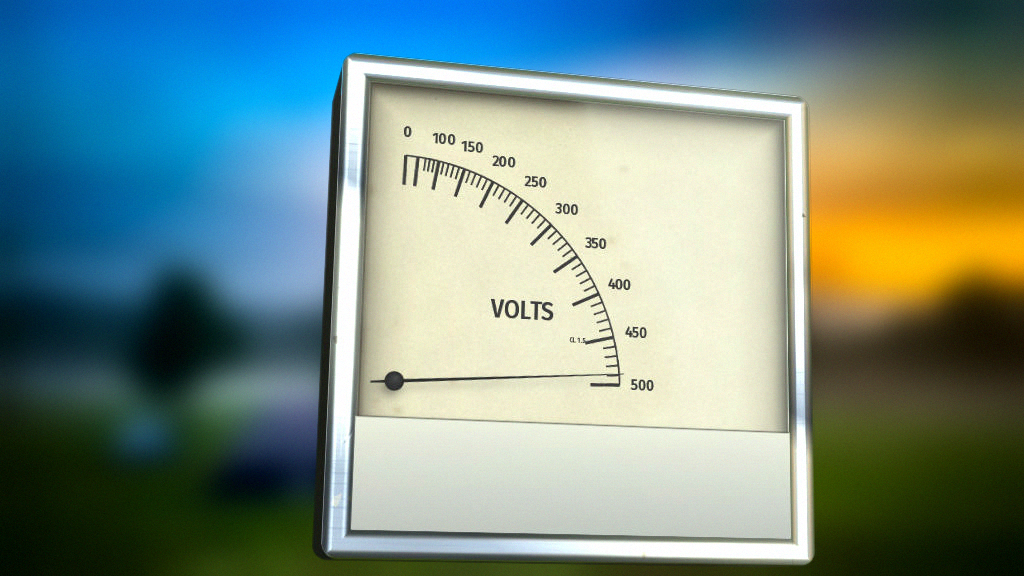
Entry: V 490
